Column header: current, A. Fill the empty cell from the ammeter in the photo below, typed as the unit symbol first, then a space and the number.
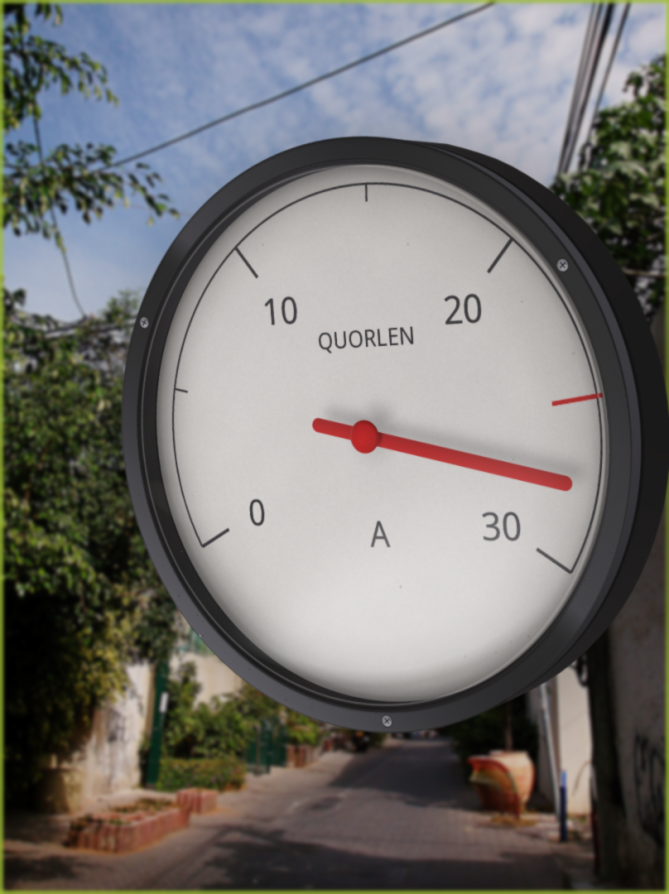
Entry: A 27.5
